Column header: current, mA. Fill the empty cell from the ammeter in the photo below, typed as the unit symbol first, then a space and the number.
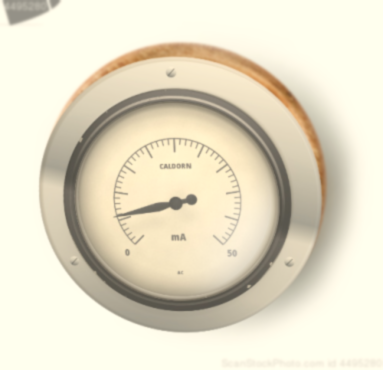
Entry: mA 6
